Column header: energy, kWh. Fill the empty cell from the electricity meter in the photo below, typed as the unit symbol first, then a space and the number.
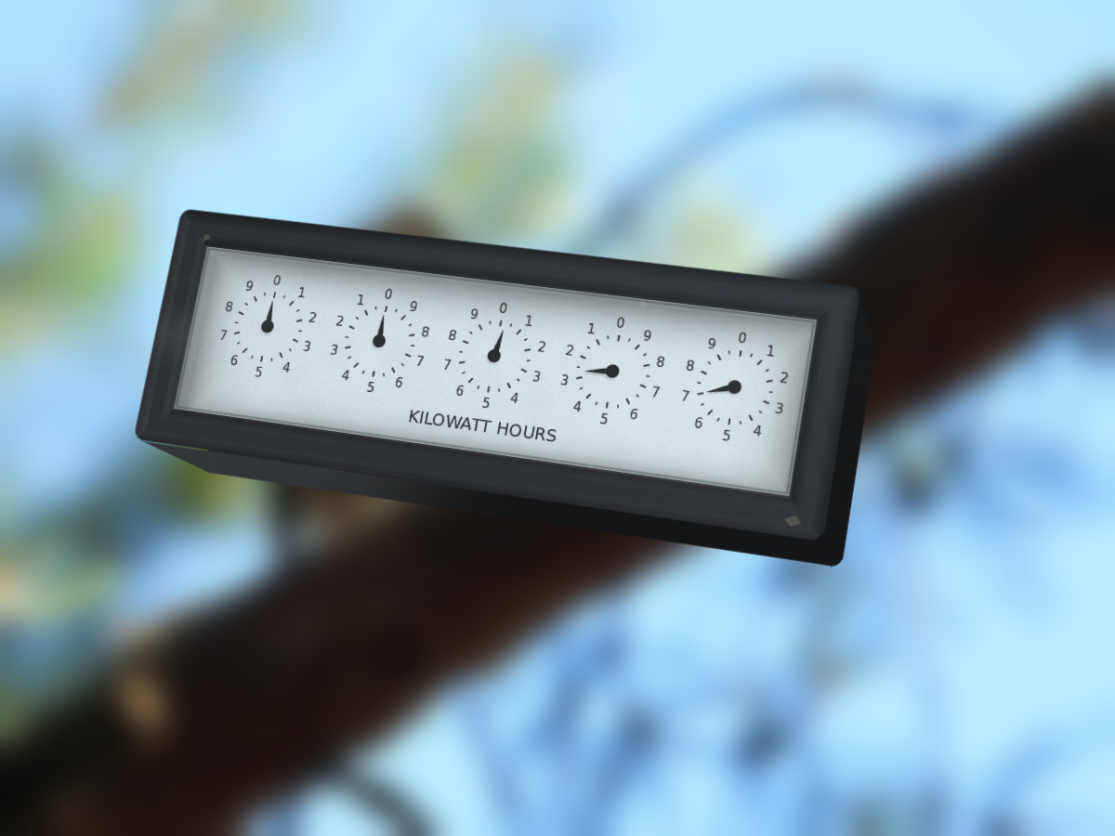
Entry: kWh 27
